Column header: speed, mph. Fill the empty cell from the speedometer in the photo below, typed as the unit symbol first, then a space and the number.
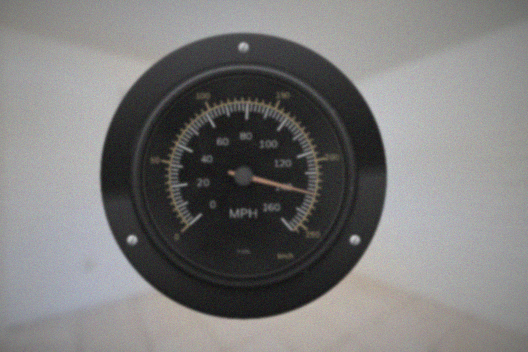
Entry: mph 140
